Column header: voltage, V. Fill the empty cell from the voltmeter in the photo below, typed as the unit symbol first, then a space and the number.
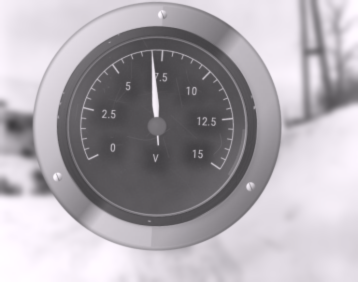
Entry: V 7
